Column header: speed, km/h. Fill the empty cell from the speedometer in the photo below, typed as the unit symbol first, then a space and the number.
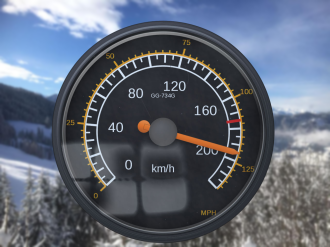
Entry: km/h 195
